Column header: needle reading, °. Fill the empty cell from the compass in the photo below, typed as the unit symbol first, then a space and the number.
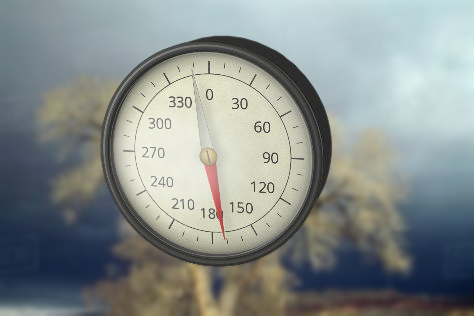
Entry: ° 170
